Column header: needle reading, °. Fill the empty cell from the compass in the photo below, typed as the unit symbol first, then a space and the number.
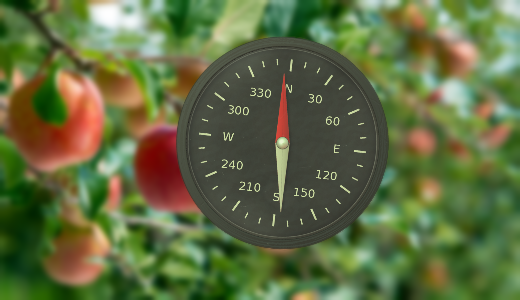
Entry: ° 355
